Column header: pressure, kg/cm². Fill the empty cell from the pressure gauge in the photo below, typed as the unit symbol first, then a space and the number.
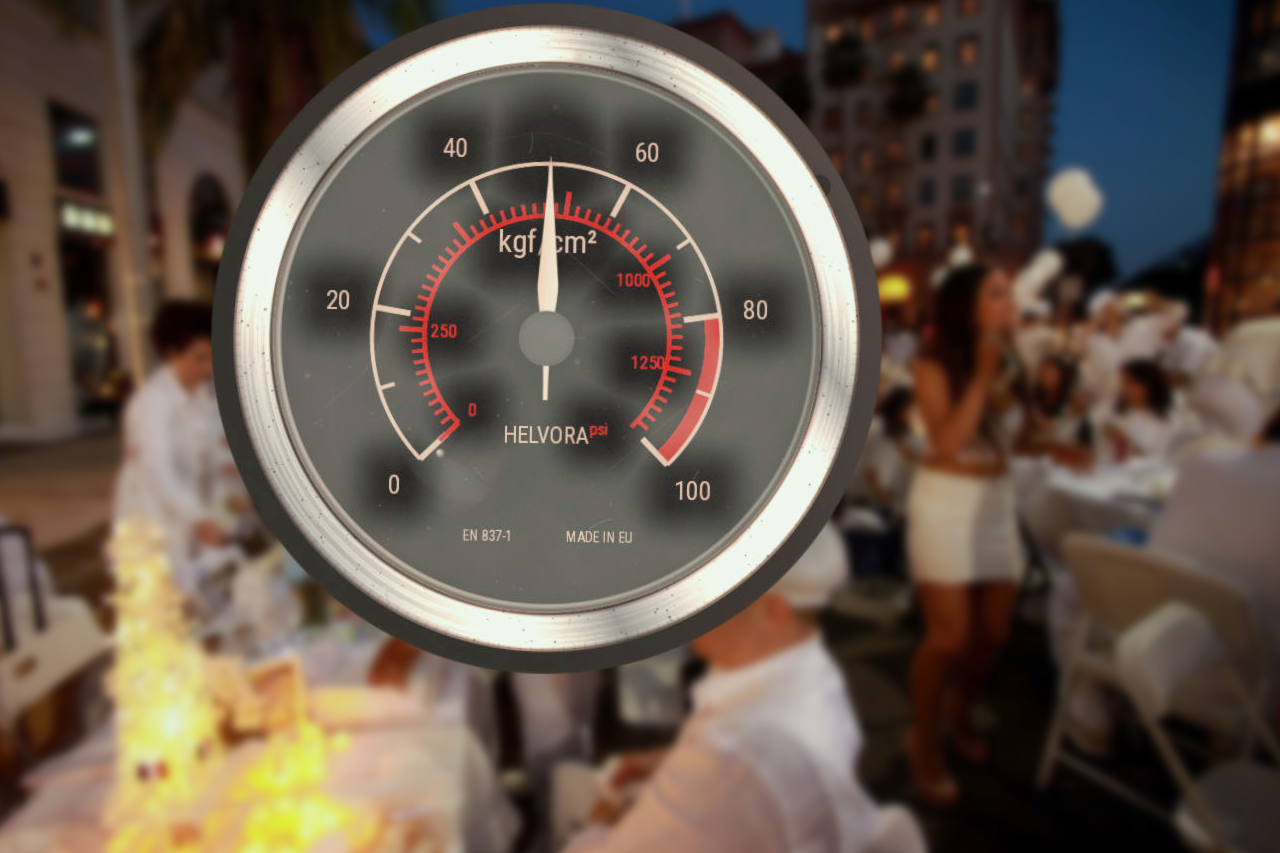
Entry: kg/cm² 50
